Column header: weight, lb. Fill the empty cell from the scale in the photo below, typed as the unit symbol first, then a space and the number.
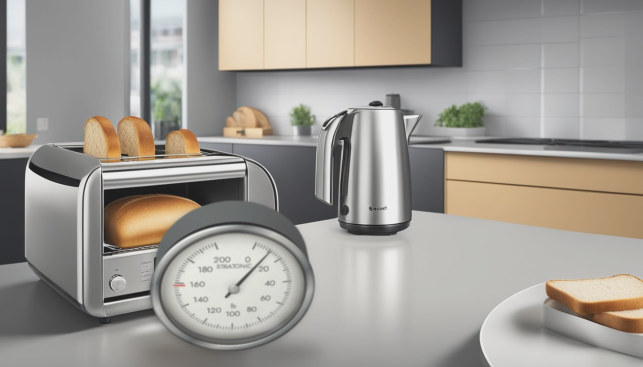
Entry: lb 10
